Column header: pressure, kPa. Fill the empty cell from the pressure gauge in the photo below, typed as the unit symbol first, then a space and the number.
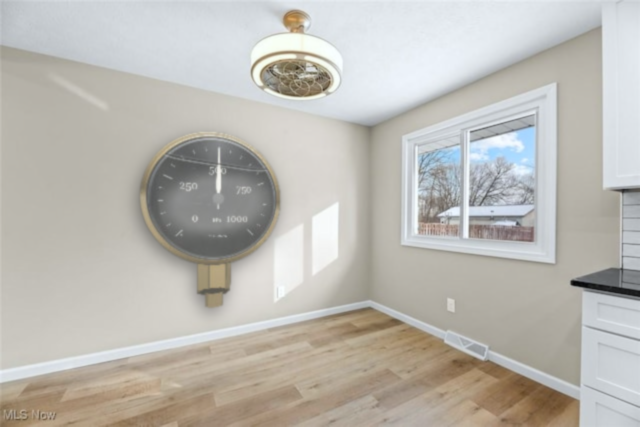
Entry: kPa 500
